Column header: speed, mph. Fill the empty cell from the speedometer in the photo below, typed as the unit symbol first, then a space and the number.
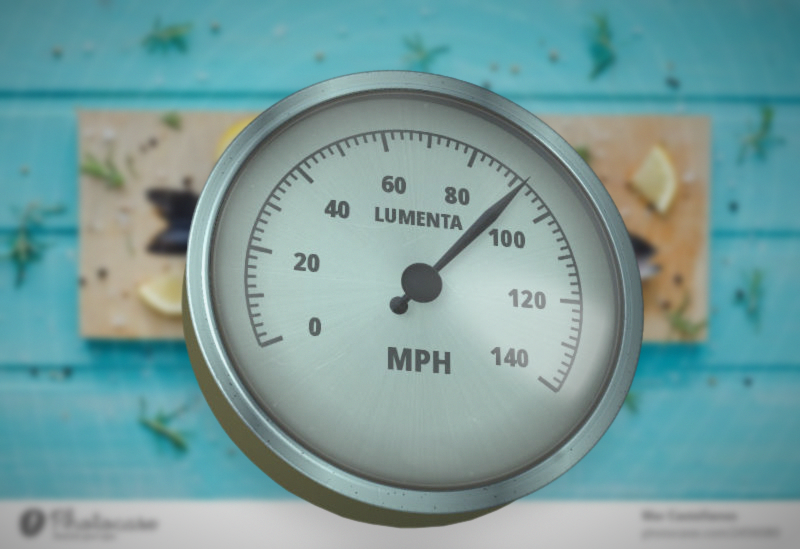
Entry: mph 92
